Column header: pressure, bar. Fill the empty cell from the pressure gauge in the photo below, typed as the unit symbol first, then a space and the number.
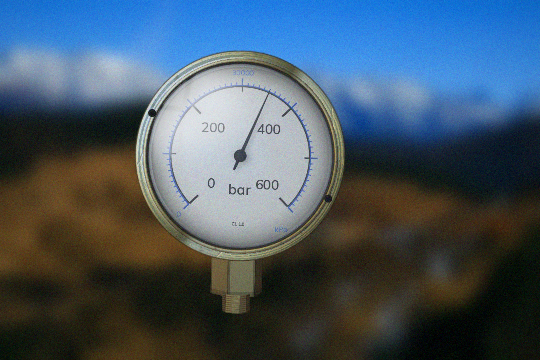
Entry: bar 350
